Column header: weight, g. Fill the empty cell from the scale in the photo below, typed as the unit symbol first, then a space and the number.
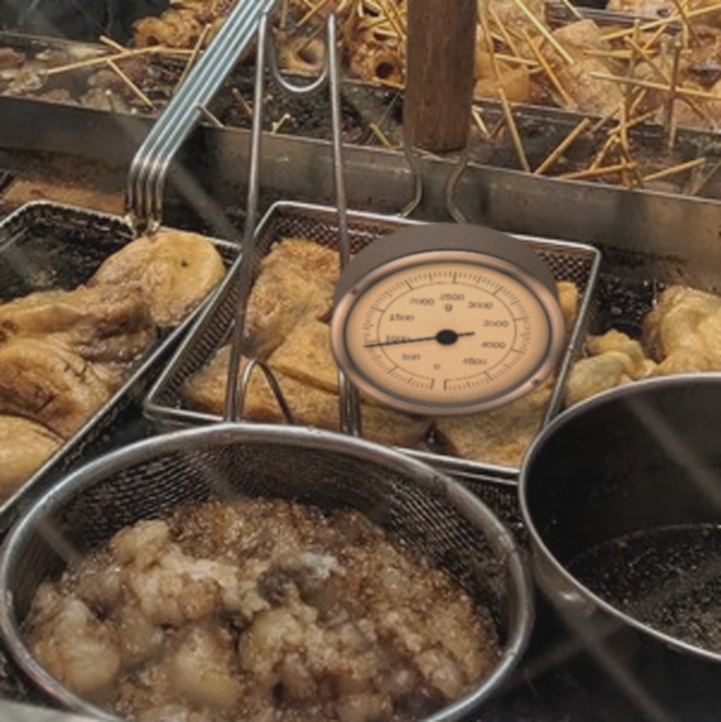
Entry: g 1000
